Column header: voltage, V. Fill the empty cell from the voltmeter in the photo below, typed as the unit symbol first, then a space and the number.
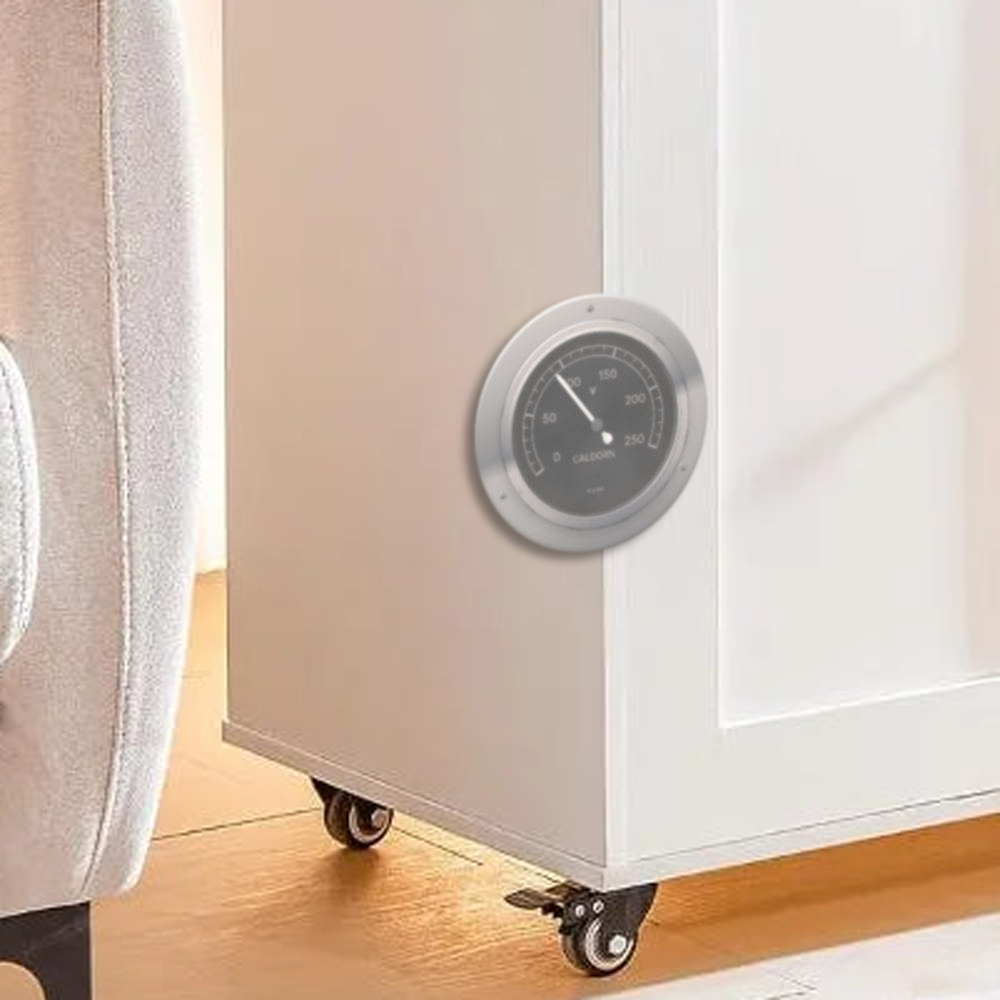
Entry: V 90
